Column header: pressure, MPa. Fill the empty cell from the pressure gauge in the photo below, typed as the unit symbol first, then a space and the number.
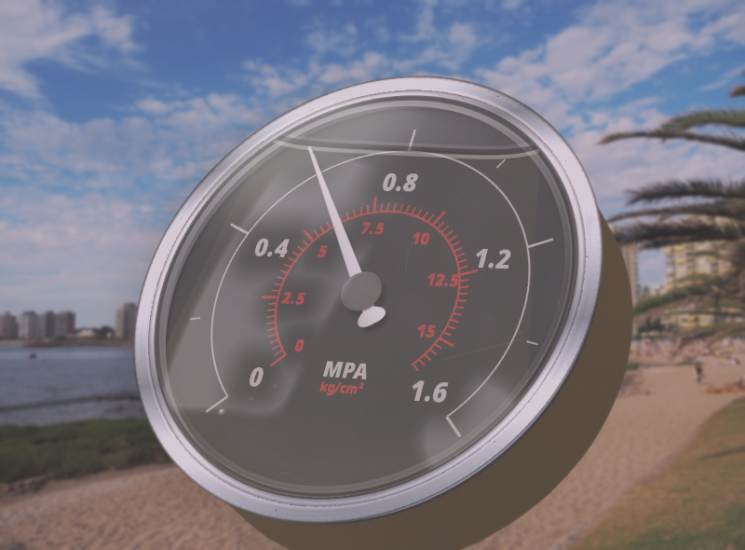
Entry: MPa 0.6
